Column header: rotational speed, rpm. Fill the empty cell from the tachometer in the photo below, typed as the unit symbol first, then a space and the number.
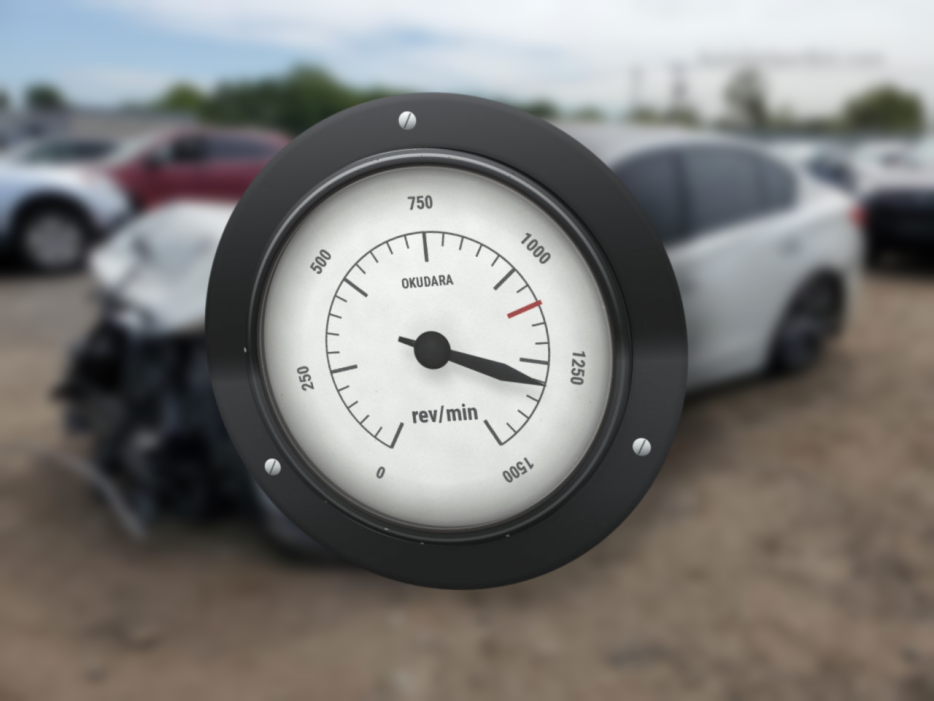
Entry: rpm 1300
